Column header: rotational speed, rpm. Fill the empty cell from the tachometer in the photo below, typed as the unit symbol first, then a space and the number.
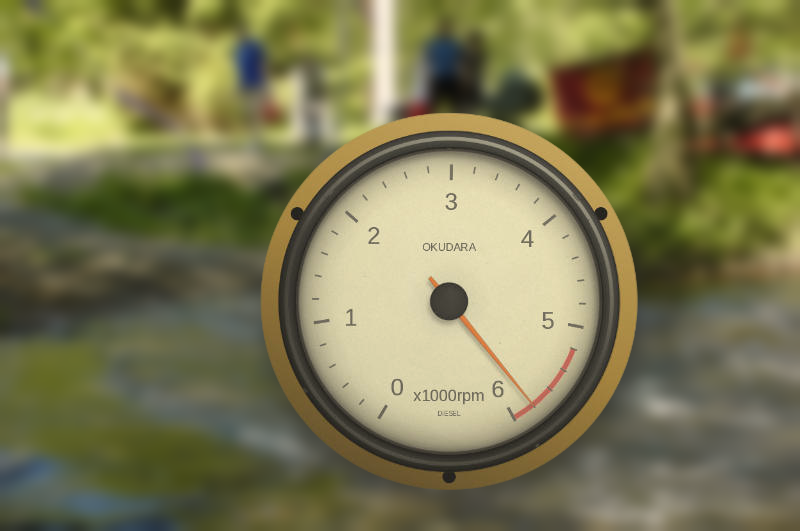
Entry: rpm 5800
